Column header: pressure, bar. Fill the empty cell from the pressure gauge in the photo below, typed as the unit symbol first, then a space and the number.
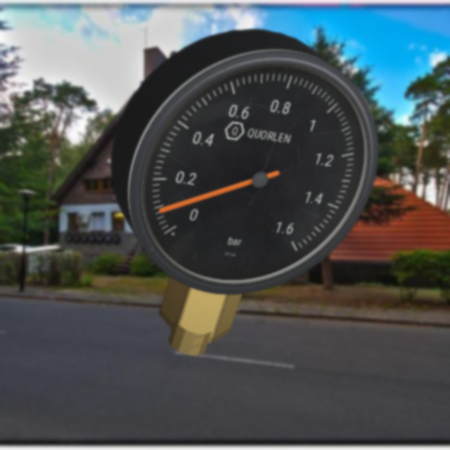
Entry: bar 0.1
